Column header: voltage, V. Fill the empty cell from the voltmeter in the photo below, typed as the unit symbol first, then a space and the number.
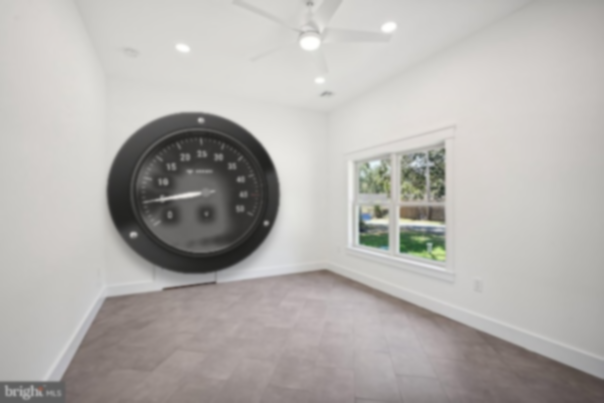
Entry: V 5
